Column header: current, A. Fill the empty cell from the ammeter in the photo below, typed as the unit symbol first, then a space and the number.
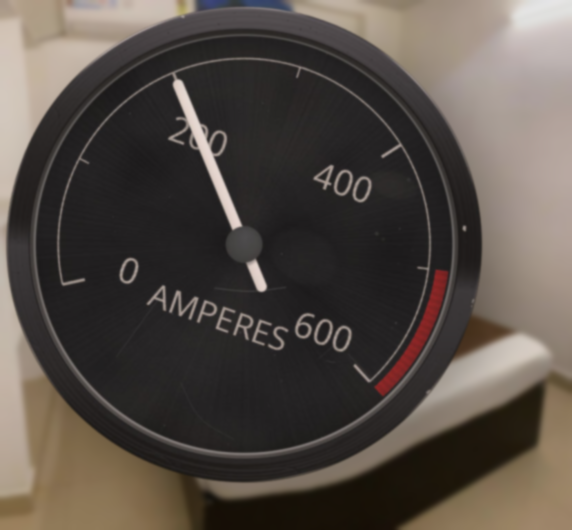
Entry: A 200
